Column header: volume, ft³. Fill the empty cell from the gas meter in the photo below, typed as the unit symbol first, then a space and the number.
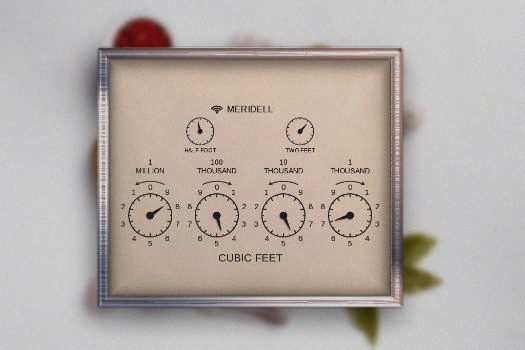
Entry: ft³ 845700
